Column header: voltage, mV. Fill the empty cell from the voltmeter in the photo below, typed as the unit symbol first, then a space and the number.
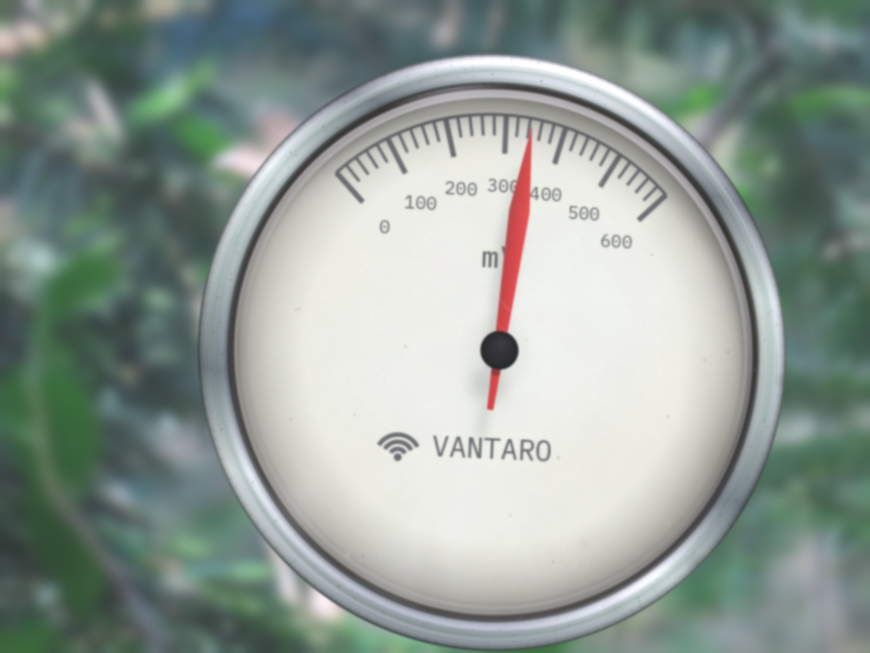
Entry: mV 340
